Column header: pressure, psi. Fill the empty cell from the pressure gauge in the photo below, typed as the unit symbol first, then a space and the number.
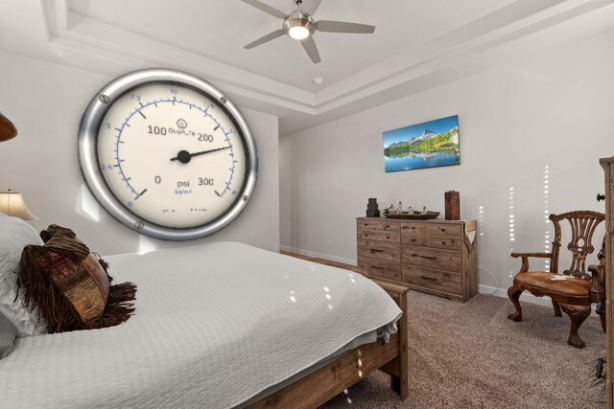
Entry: psi 230
